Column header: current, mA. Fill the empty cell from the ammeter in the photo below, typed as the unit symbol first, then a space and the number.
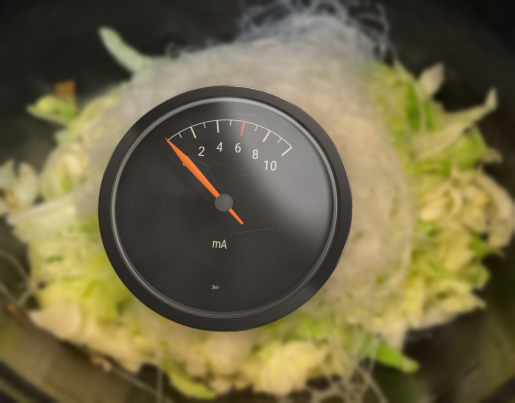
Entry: mA 0
